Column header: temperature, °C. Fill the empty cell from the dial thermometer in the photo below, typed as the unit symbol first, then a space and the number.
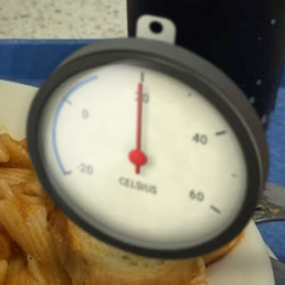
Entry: °C 20
